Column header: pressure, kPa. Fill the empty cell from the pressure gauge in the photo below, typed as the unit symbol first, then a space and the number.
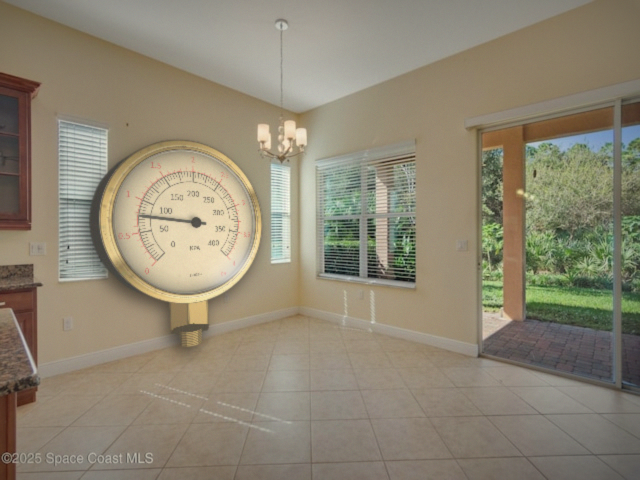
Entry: kPa 75
